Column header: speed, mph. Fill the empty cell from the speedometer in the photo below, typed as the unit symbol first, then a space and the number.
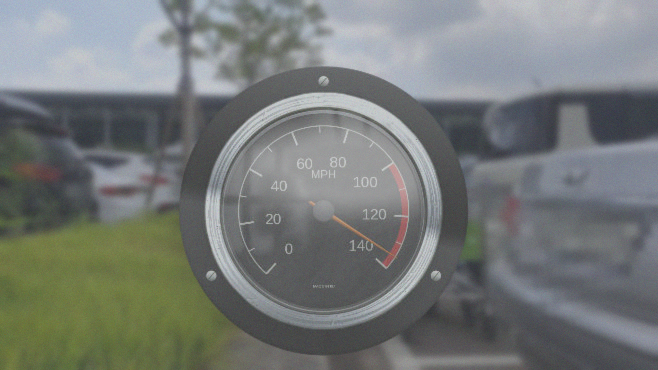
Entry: mph 135
